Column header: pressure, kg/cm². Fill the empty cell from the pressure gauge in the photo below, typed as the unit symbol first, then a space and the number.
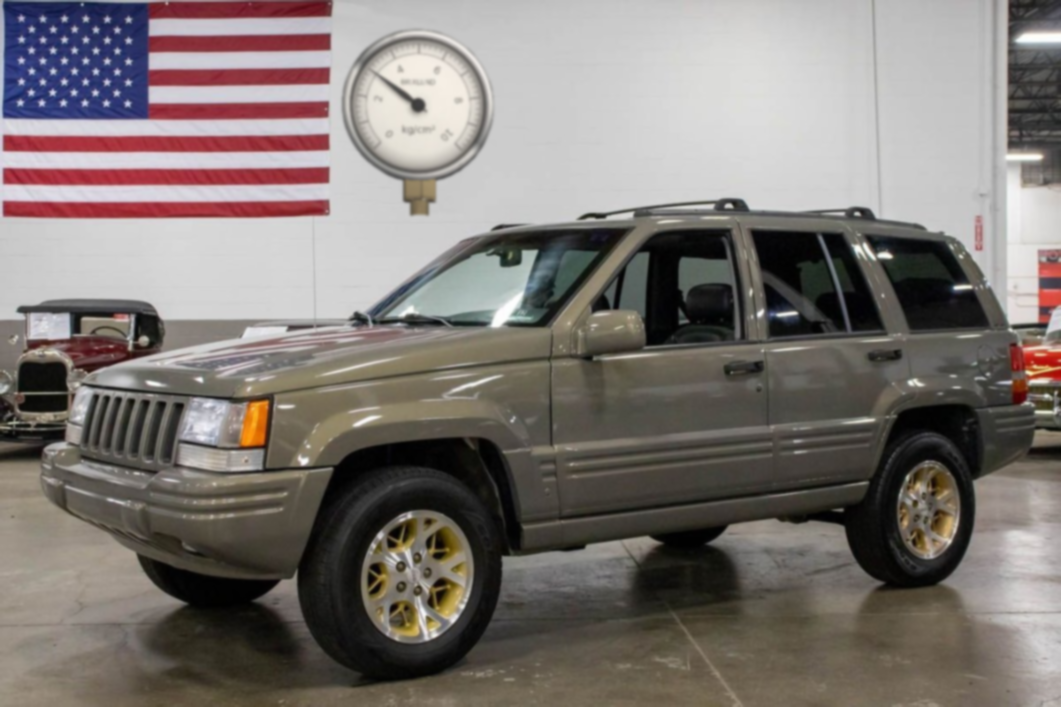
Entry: kg/cm² 3
